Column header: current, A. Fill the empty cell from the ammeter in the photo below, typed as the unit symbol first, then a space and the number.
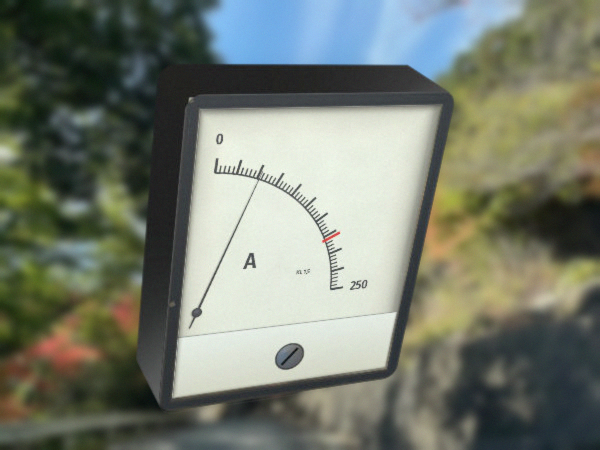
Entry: A 50
